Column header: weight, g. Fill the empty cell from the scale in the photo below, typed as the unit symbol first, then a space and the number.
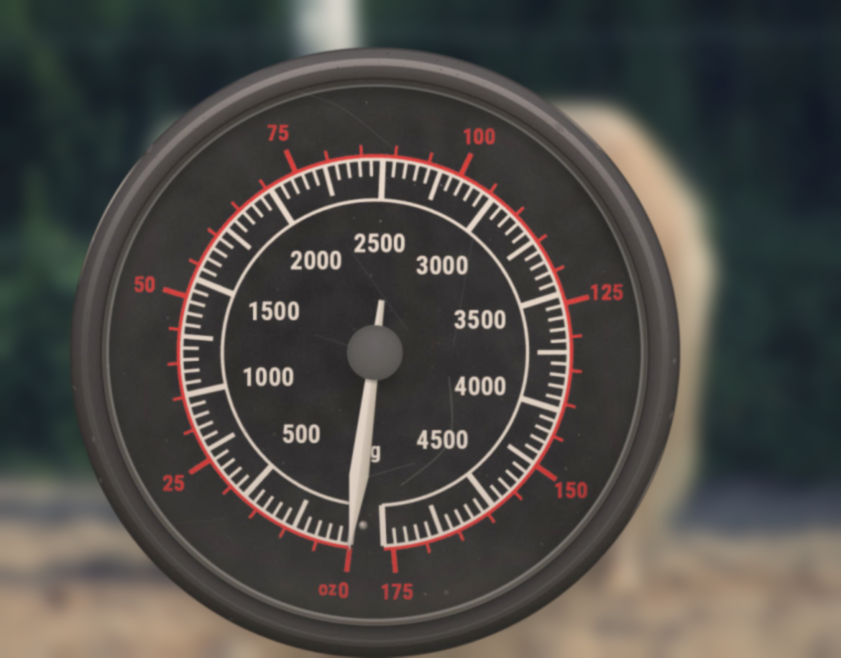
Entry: g 0
